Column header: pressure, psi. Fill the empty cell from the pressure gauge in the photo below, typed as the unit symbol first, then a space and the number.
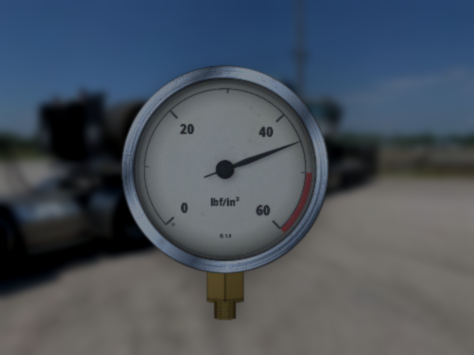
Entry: psi 45
